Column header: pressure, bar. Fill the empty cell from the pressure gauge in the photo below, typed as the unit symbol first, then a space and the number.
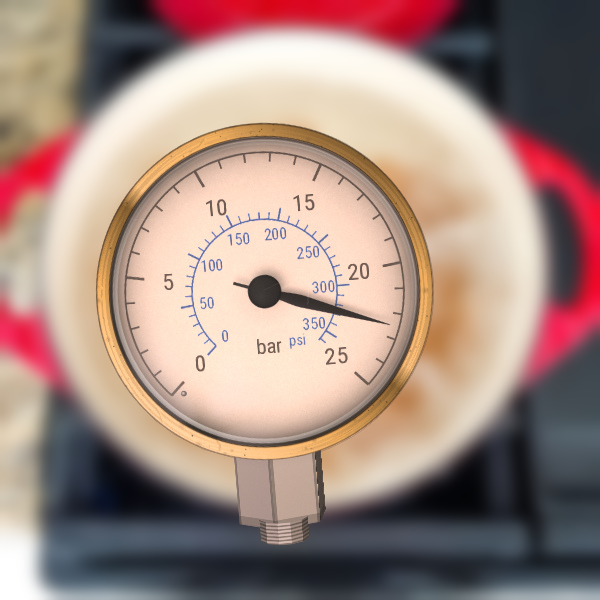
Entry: bar 22.5
